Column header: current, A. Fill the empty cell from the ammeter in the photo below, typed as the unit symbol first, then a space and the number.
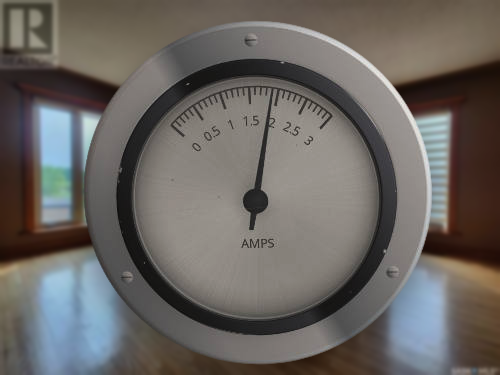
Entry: A 1.9
